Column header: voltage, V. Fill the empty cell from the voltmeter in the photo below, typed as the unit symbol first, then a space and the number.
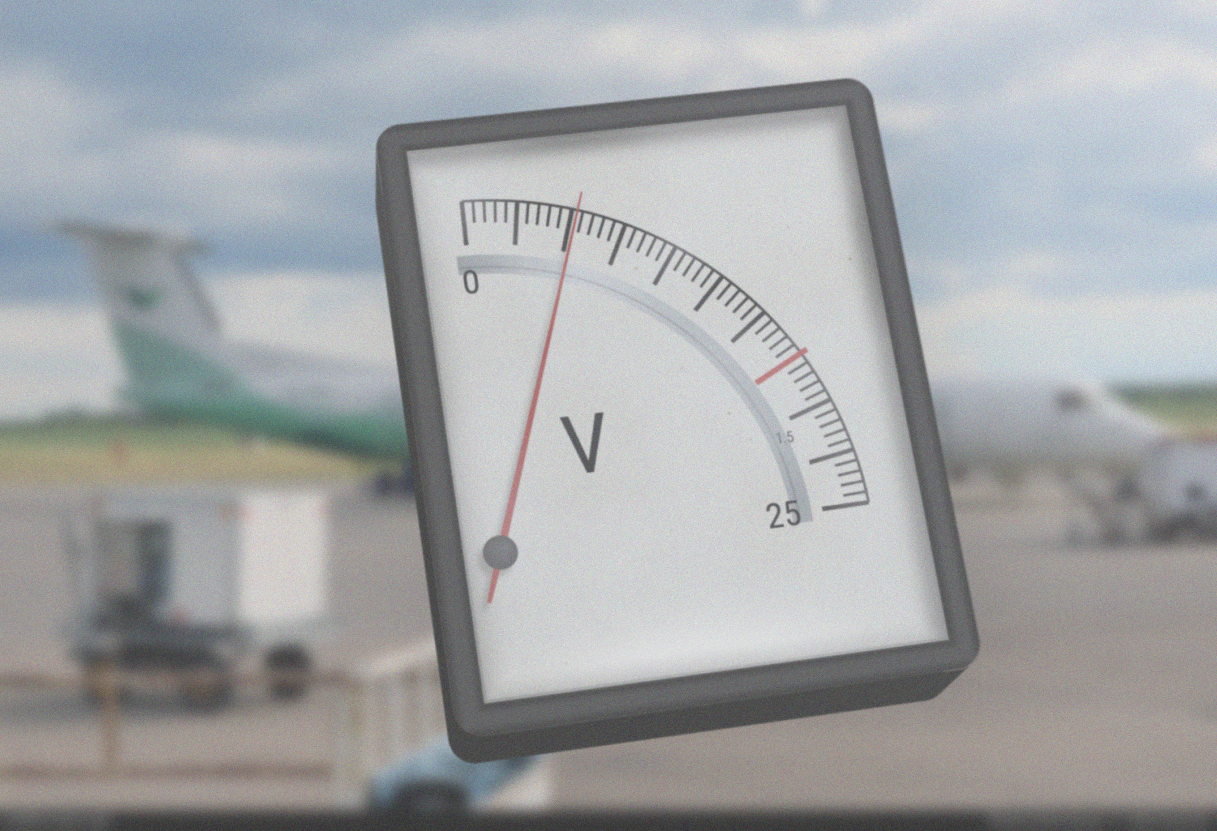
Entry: V 5.25
